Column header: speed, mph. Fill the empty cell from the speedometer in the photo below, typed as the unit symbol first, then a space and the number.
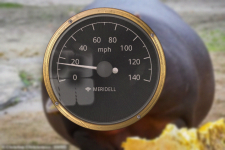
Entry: mph 15
